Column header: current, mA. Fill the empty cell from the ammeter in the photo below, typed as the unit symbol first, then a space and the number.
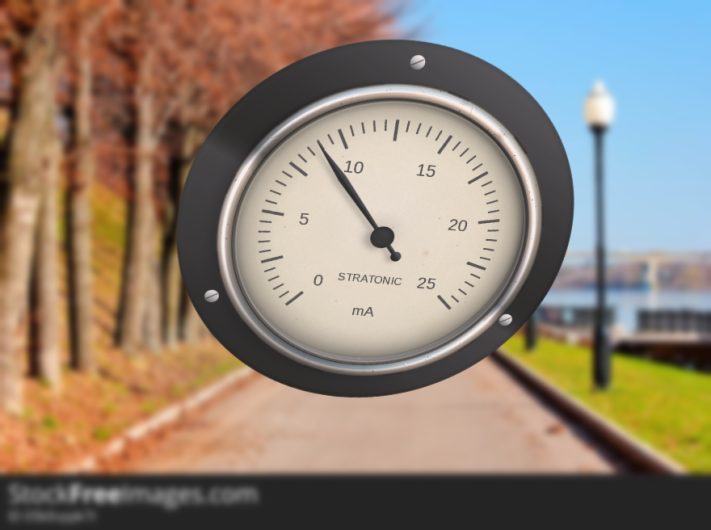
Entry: mA 9
